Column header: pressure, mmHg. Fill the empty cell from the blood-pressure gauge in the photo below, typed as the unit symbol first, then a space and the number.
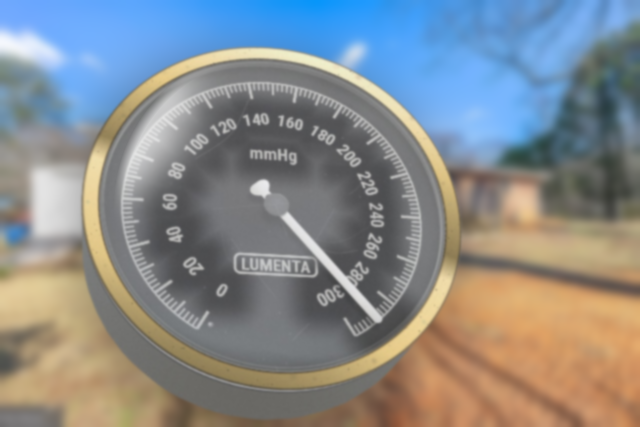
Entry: mmHg 290
